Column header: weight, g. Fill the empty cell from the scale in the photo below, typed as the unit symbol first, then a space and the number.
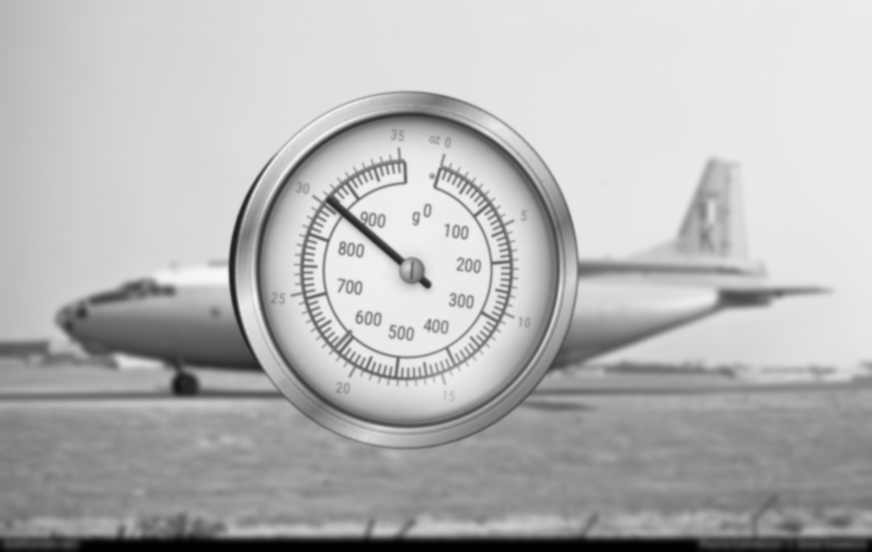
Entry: g 860
